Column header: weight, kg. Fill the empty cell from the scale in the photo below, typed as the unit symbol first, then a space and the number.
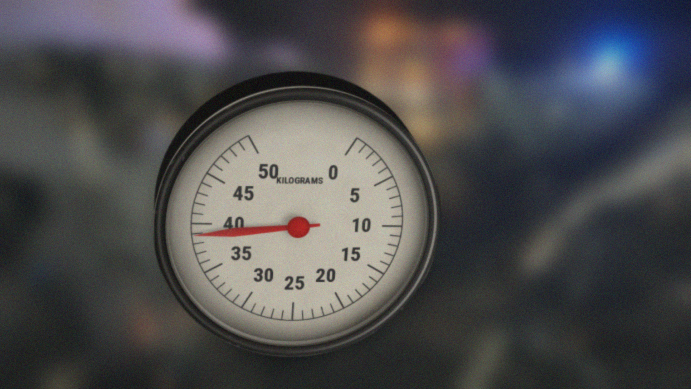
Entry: kg 39
